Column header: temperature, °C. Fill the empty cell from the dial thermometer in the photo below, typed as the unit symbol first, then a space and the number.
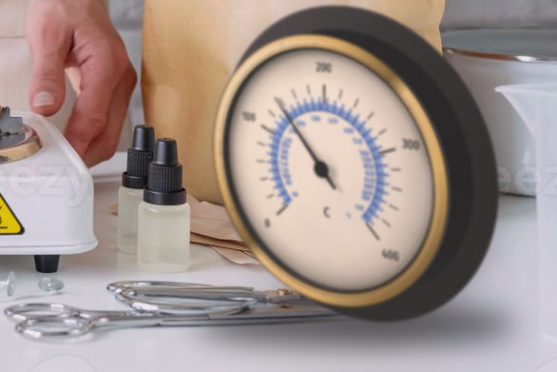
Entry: °C 140
